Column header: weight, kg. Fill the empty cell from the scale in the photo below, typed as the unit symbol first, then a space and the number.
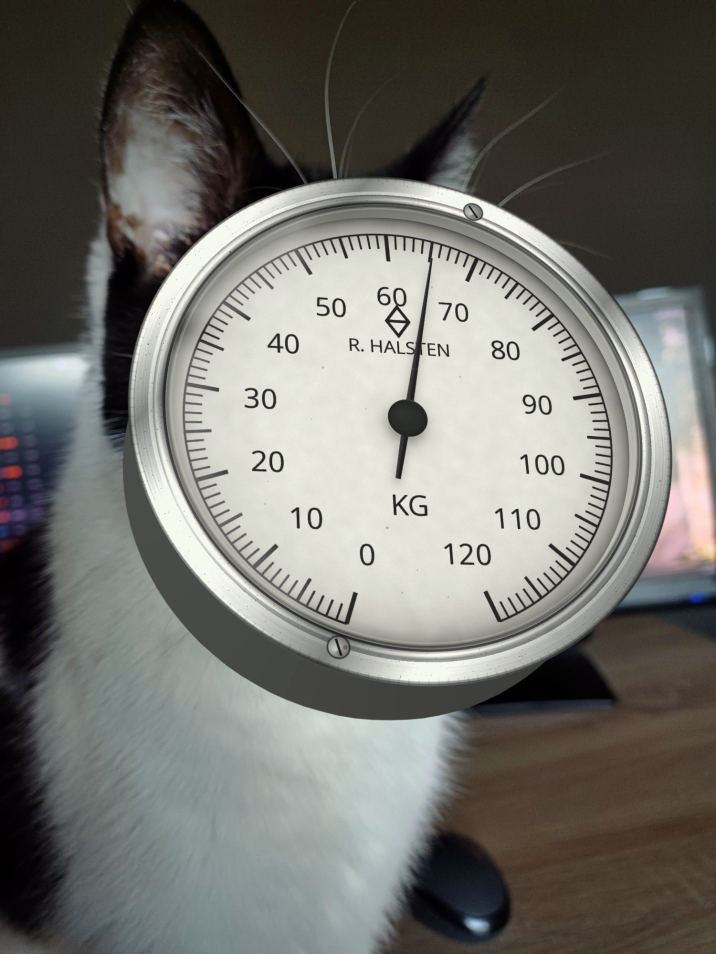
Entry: kg 65
